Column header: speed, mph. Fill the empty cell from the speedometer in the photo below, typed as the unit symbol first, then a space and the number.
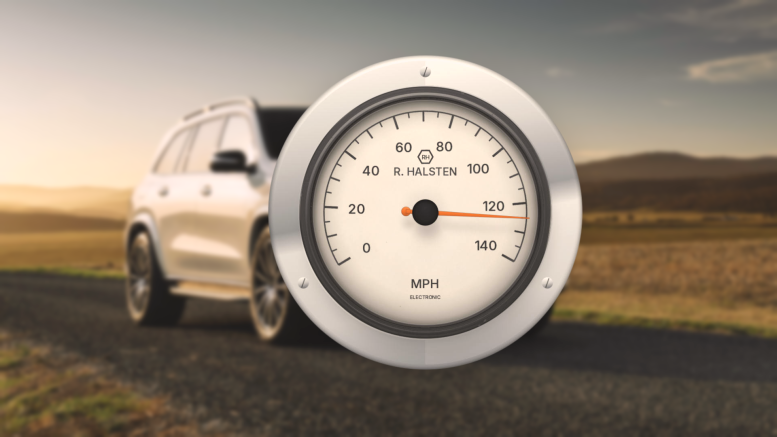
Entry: mph 125
